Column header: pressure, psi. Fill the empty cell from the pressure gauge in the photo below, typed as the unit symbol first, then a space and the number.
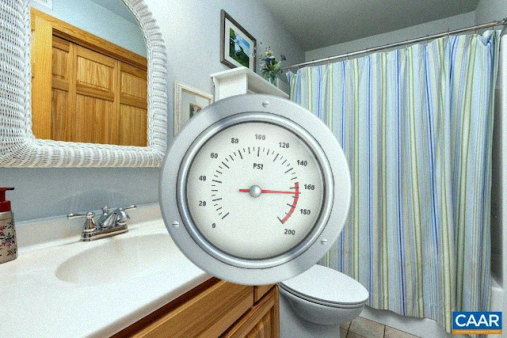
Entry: psi 165
